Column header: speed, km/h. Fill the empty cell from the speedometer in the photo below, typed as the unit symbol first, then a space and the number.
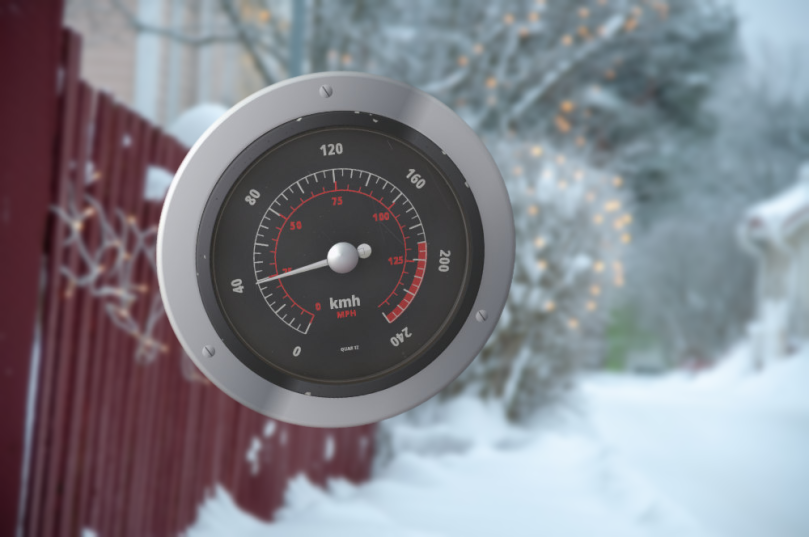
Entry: km/h 40
